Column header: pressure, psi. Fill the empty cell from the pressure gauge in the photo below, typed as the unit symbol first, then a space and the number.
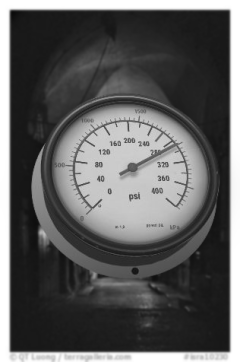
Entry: psi 290
